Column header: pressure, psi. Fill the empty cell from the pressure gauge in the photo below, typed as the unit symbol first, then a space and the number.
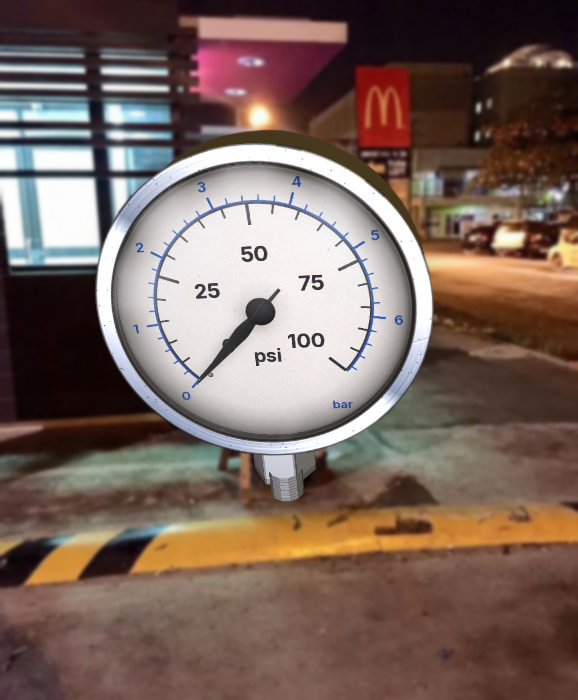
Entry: psi 0
